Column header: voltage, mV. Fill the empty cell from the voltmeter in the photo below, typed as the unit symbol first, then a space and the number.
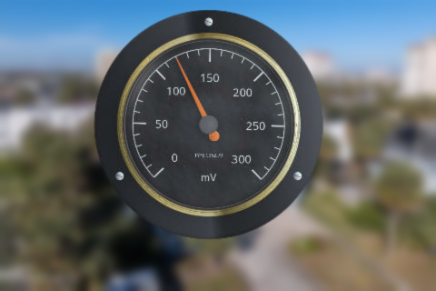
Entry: mV 120
